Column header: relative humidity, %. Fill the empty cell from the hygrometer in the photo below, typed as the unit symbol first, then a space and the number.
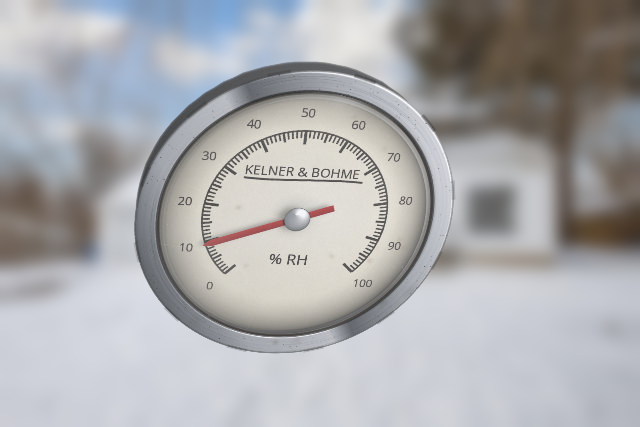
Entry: % 10
